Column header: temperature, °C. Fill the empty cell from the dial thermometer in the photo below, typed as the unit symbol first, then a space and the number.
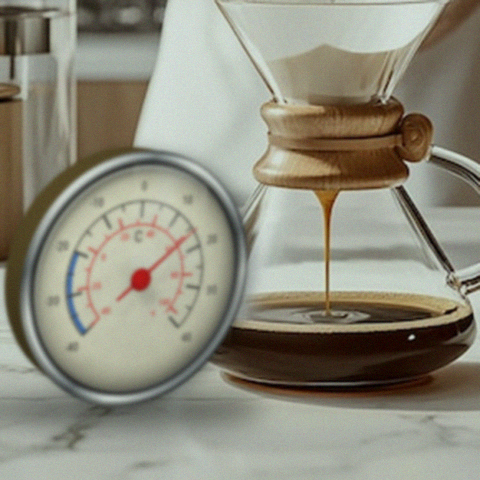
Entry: °C 15
